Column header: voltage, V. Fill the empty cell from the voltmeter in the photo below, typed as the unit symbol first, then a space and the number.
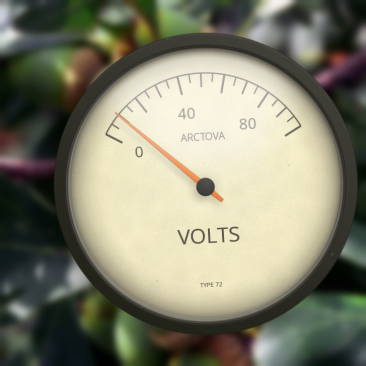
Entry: V 10
